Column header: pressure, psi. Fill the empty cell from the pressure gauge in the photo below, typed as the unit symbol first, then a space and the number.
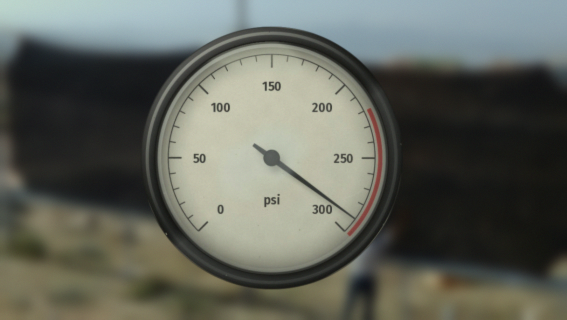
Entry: psi 290
